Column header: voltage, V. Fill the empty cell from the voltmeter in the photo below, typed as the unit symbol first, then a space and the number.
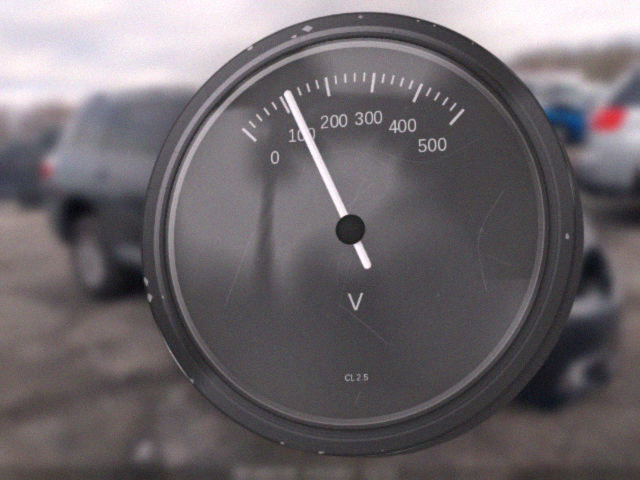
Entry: V 120
